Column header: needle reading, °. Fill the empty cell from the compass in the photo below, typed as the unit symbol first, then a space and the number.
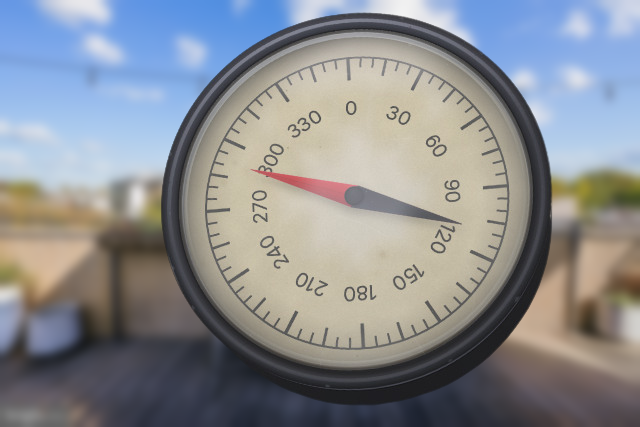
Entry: ° 290
